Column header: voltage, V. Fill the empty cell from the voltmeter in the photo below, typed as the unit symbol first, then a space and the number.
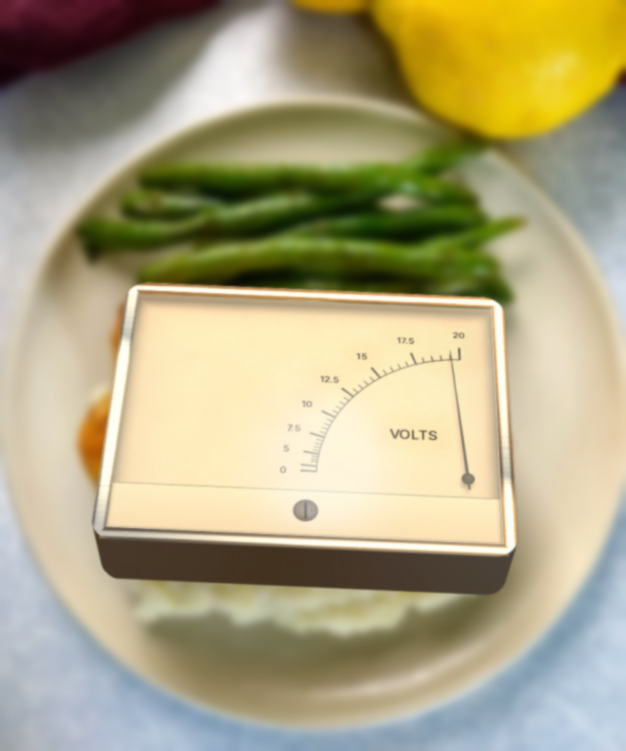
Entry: V 19.5
